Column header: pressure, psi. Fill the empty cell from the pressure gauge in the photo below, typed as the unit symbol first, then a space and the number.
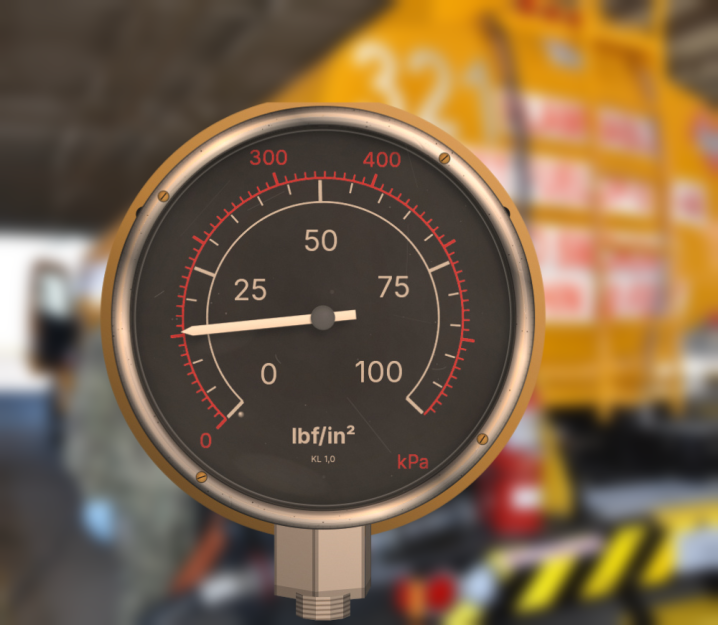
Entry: psi 15
